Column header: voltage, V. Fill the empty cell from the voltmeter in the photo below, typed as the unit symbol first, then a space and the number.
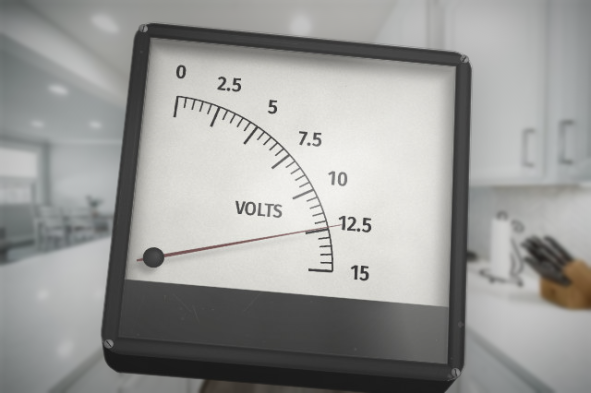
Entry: V 12.5
